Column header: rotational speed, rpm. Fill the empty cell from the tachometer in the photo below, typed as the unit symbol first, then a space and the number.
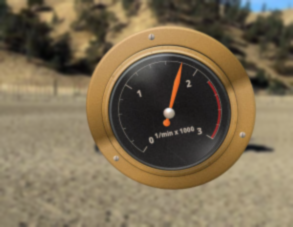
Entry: rpm 1800
